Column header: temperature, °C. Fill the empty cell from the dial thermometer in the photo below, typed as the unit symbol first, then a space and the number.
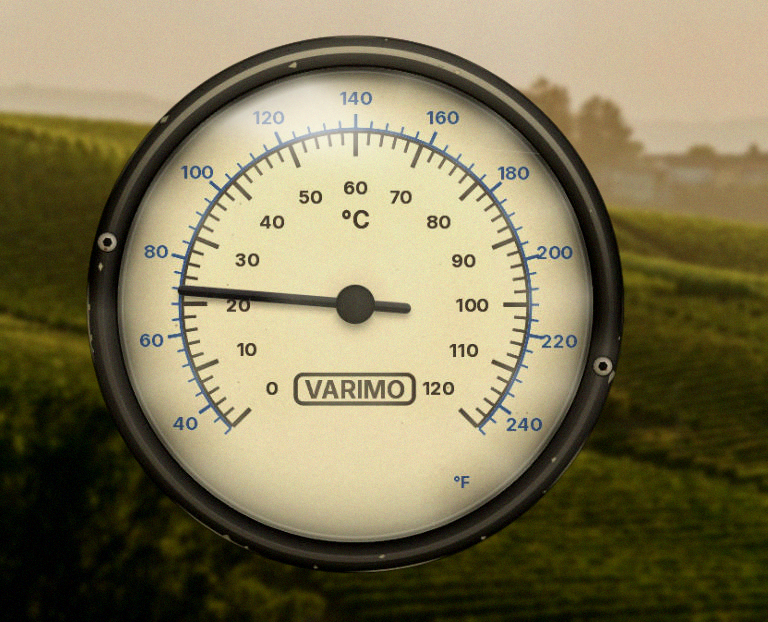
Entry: °C 22
